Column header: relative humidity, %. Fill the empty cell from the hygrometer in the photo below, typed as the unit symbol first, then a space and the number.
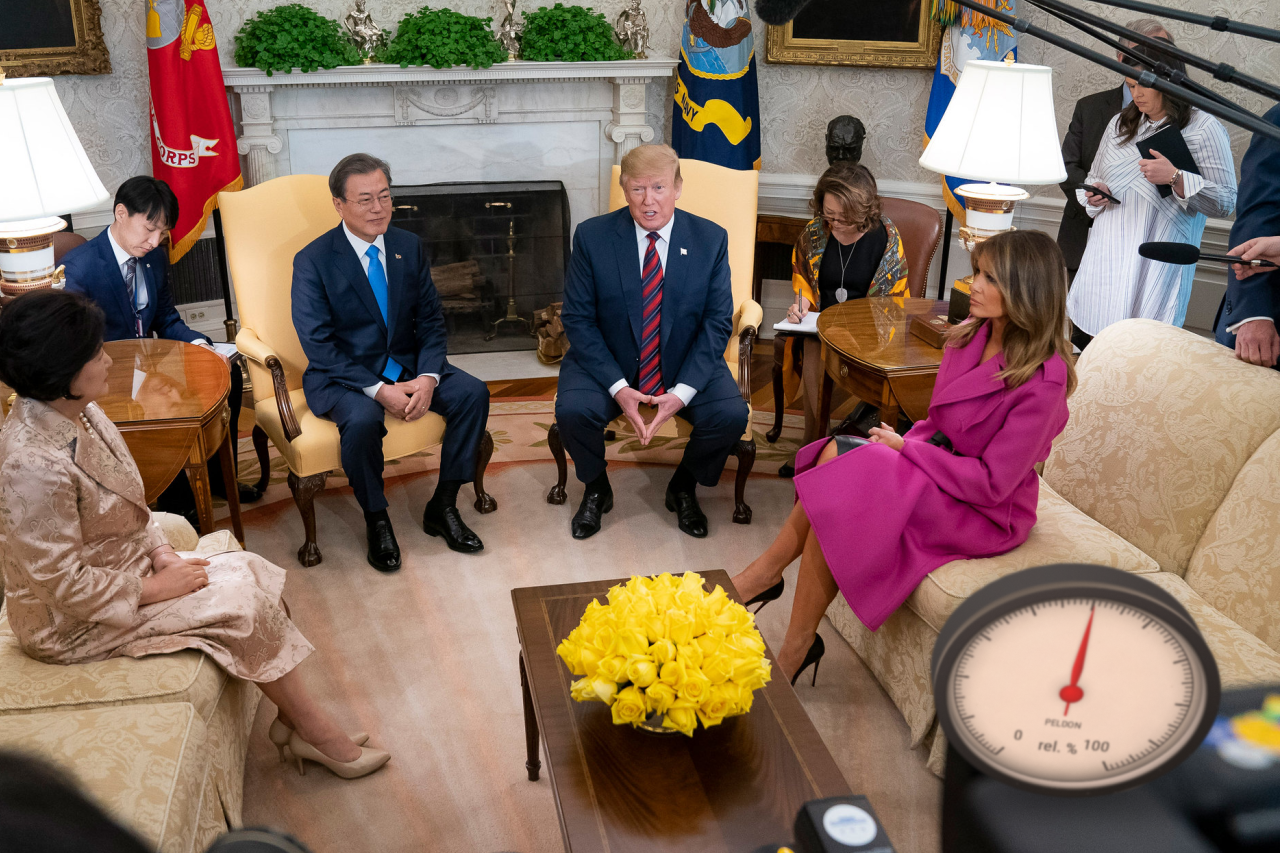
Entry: % 50
